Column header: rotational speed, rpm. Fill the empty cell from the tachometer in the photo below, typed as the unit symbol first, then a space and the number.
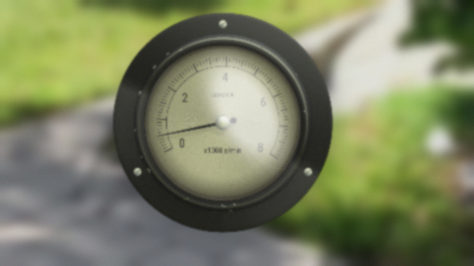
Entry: rpm 500
